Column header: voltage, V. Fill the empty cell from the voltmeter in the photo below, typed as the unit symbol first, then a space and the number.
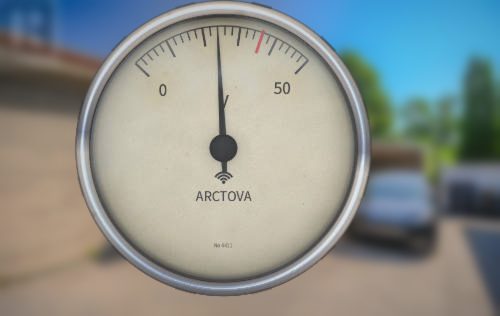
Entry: V 24
